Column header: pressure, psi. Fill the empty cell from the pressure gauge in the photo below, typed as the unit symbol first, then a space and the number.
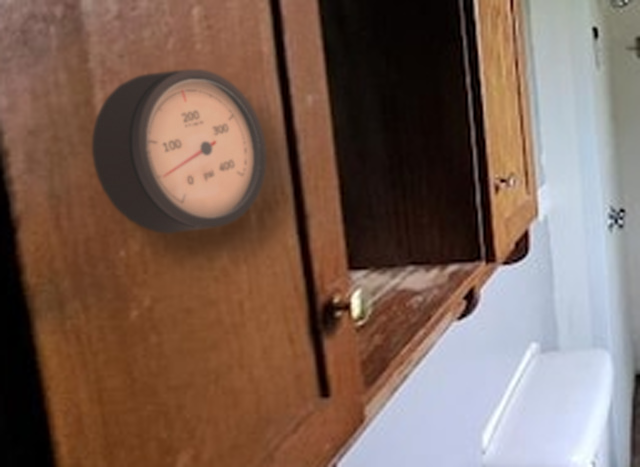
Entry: psi 50
